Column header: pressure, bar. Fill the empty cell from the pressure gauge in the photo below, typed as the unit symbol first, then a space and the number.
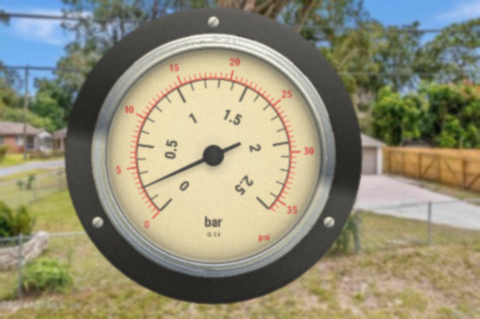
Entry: bar 0.2
